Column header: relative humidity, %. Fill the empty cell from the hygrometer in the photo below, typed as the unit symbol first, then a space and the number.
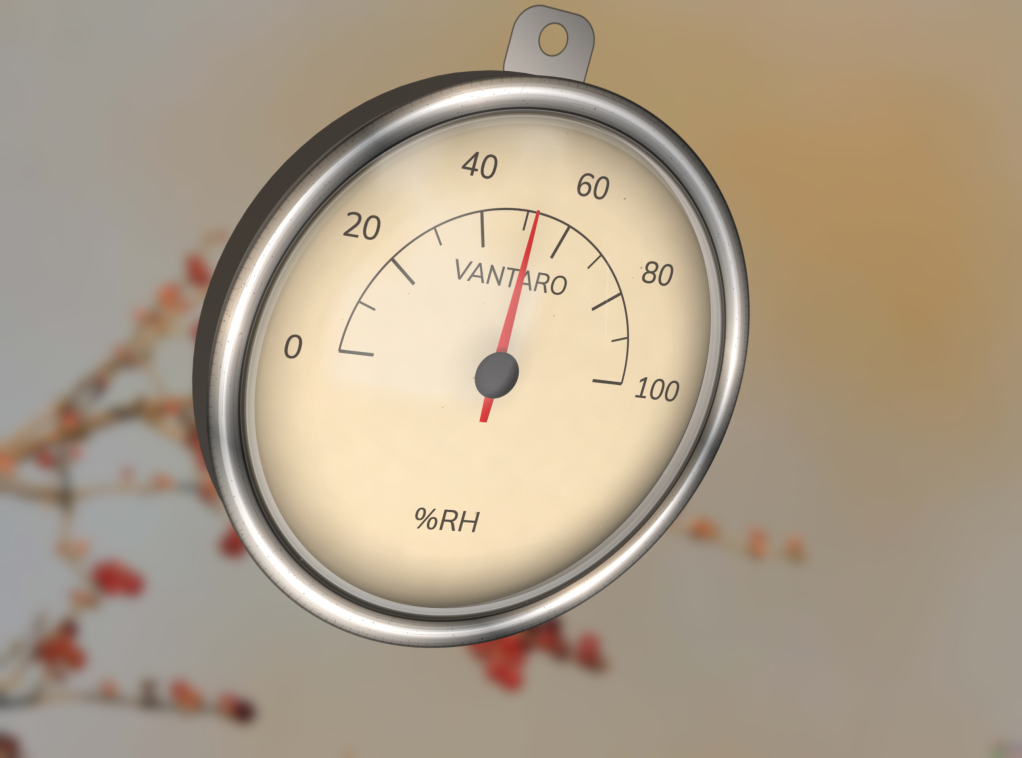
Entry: % 50
